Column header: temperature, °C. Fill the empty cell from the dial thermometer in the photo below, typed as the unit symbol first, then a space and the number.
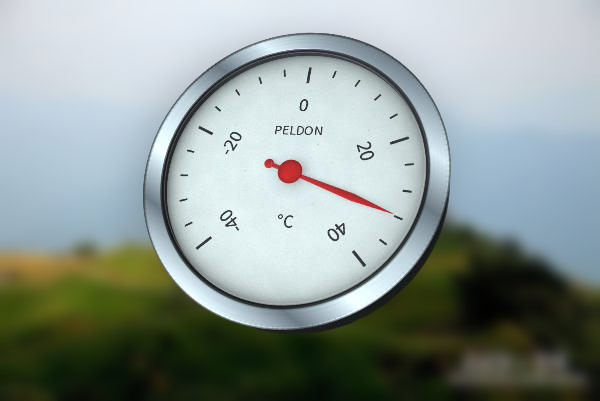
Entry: °C 32
